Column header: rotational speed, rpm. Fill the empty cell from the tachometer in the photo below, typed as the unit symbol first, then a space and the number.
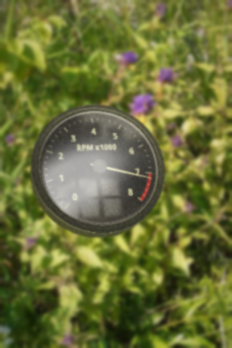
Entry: rpm 7200
